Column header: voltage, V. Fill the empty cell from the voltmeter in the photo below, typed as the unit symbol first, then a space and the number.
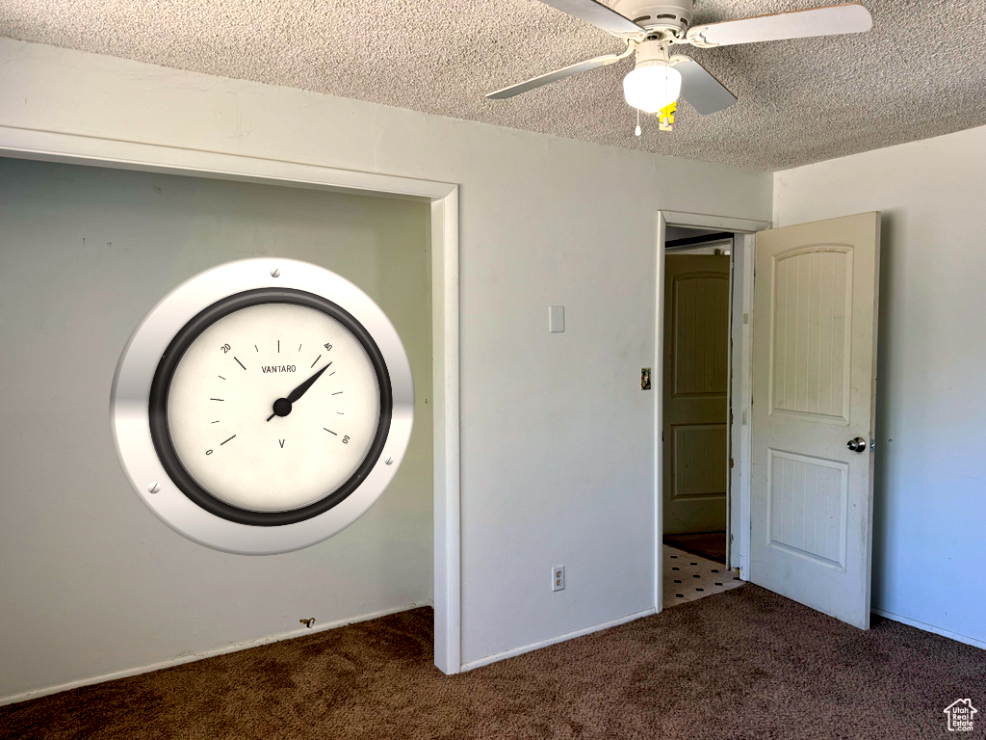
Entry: V 42.5
